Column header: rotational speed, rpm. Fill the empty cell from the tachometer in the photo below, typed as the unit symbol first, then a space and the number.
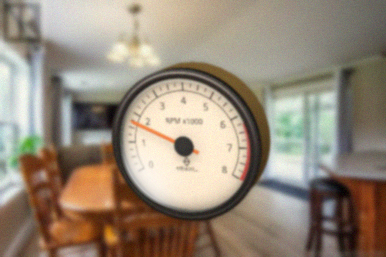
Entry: rpm 1750
